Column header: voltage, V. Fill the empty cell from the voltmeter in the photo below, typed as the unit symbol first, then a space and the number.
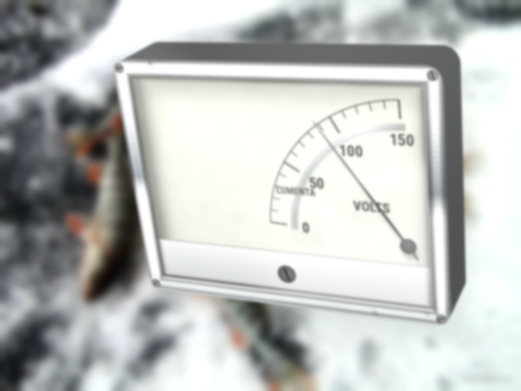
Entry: V 90
